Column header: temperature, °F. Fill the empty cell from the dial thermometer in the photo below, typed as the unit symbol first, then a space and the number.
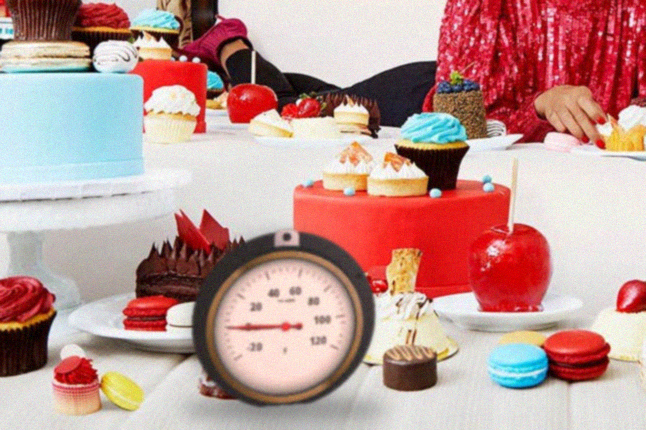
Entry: °F 0
